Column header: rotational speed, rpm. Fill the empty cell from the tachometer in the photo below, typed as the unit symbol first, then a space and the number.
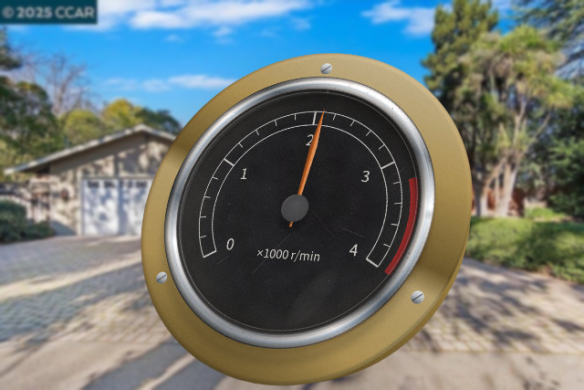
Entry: rpm 2100
